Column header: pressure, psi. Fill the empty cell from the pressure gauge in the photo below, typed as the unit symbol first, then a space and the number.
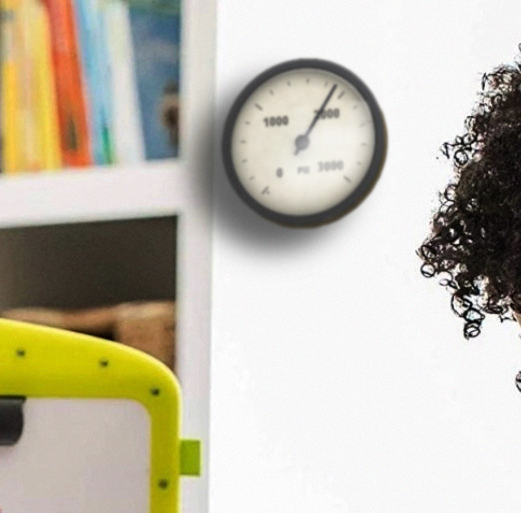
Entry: psi 1900
